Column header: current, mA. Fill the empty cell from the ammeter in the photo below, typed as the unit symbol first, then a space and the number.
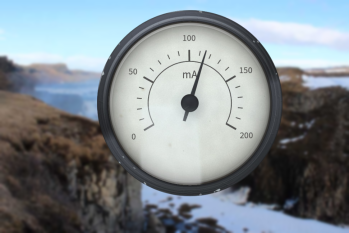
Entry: mA 115
